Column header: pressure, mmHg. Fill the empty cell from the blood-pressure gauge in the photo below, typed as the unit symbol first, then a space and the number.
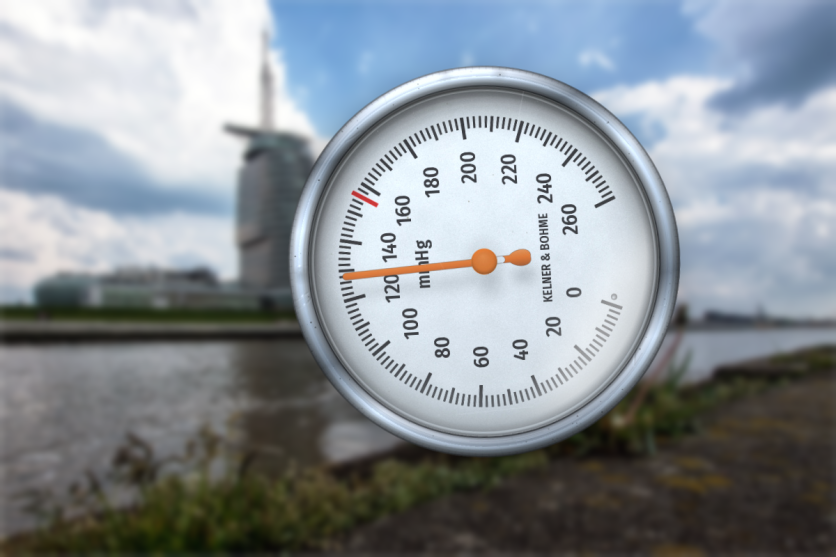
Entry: mmHg 128
